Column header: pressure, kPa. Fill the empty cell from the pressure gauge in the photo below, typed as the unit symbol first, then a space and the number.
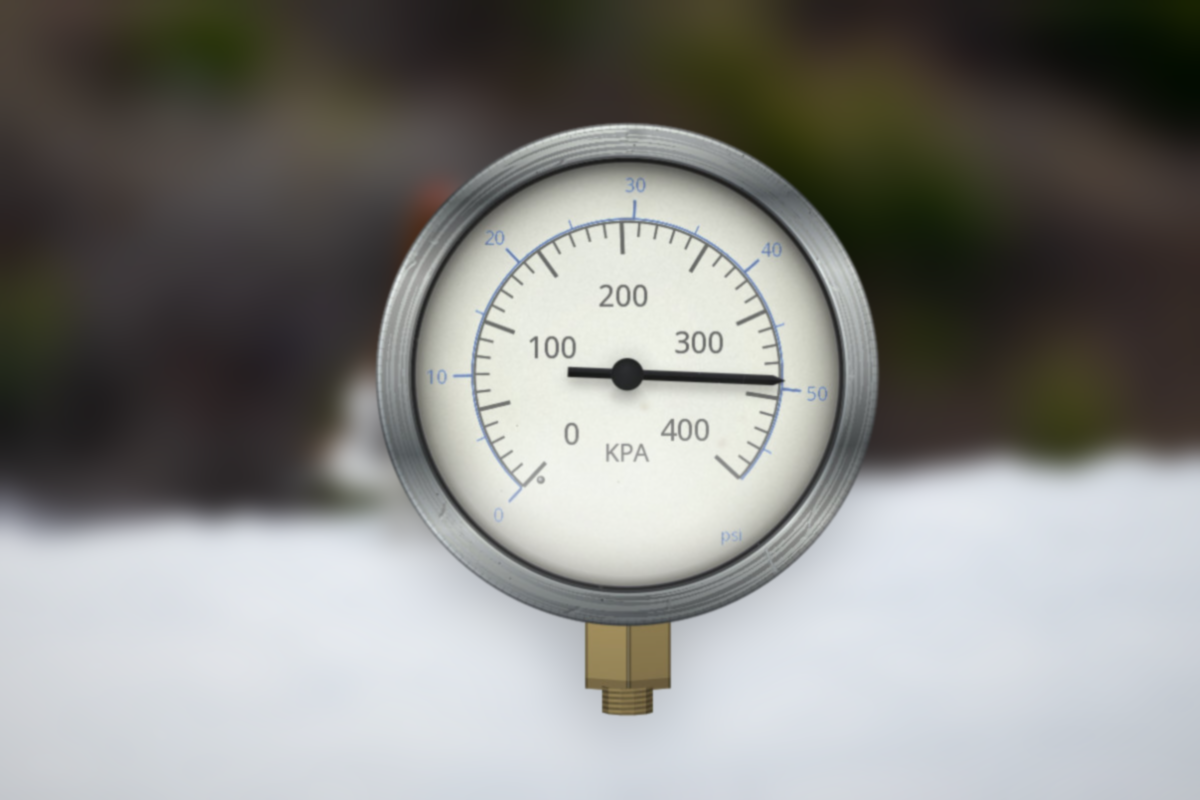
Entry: kPa 340
